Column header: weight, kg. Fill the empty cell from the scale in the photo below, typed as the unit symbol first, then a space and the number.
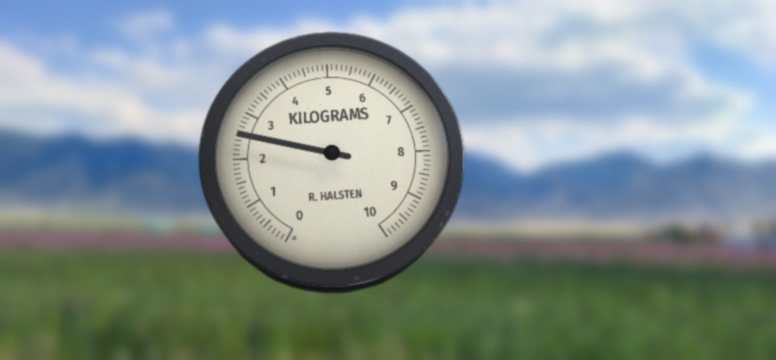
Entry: kg 2.5
